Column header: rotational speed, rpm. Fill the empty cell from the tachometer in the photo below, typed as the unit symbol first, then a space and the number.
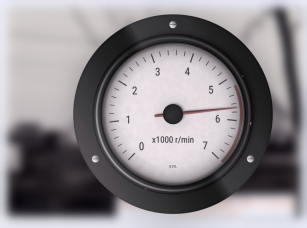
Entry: rpm 5700
